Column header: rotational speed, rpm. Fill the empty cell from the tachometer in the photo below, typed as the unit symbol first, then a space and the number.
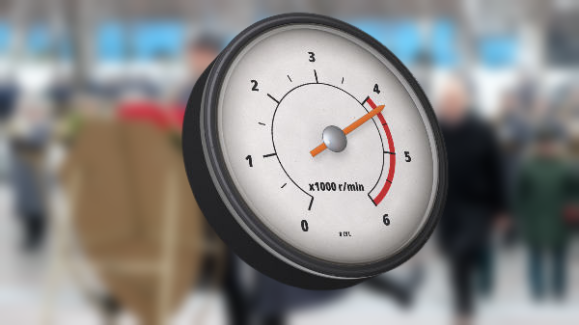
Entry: rpm 4250
